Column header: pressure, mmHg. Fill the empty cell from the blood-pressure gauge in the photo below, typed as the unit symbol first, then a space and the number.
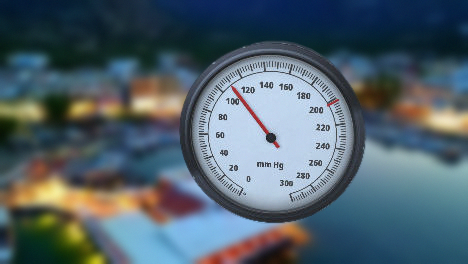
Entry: mmHg 110
